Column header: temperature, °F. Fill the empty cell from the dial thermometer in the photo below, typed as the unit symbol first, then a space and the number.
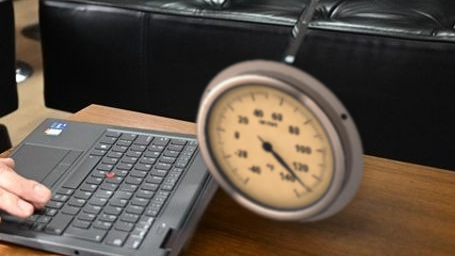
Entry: °F 130
